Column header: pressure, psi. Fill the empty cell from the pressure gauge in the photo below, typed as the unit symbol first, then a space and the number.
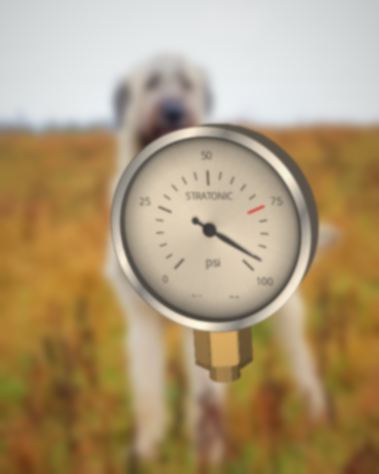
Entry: psi 95
